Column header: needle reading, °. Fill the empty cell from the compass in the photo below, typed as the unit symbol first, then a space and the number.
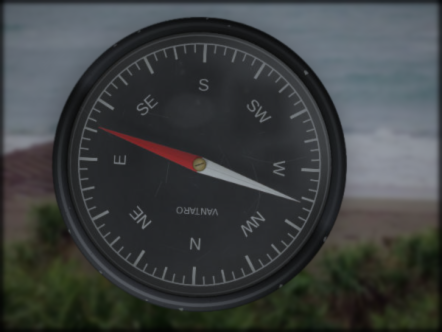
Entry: ° 107.5
